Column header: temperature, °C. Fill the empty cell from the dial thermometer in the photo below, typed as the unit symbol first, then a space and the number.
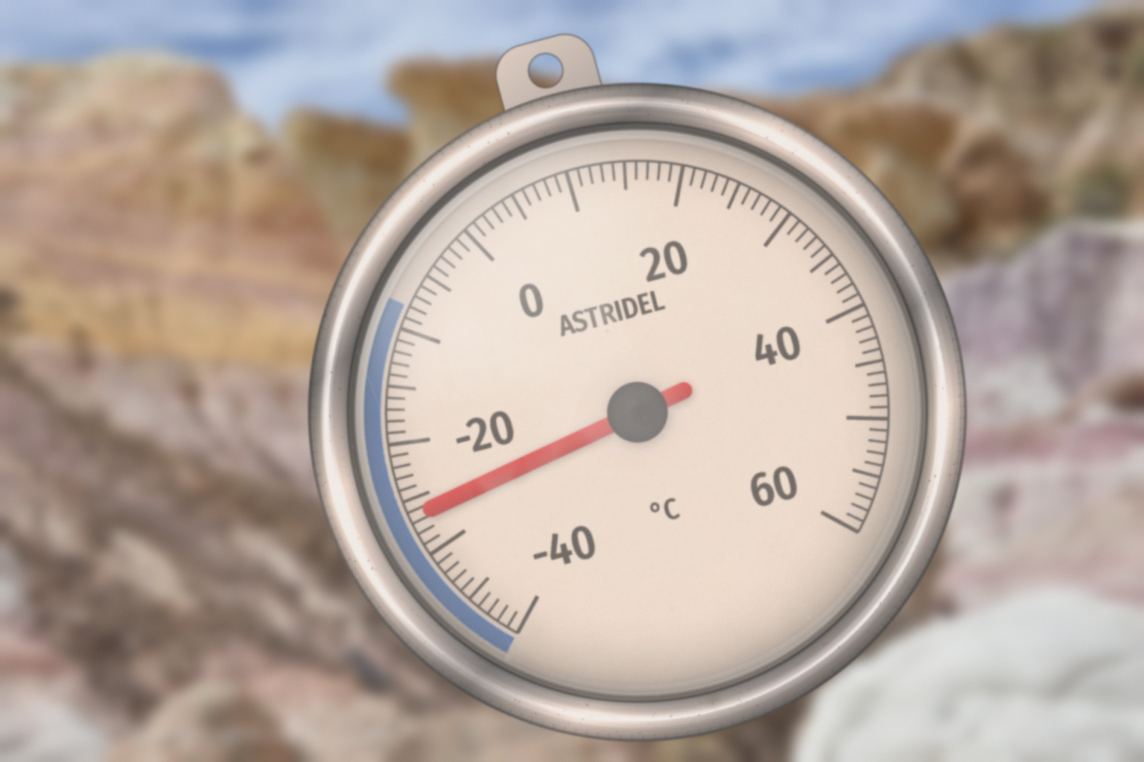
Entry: °C -26.5
